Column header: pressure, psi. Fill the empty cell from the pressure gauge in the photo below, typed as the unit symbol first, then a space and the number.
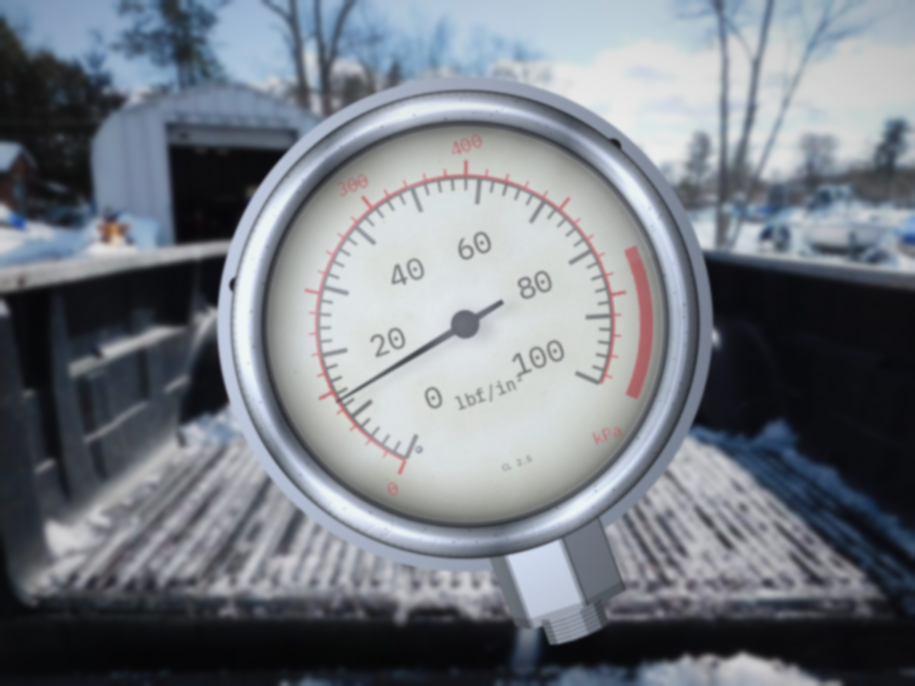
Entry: psi 13
